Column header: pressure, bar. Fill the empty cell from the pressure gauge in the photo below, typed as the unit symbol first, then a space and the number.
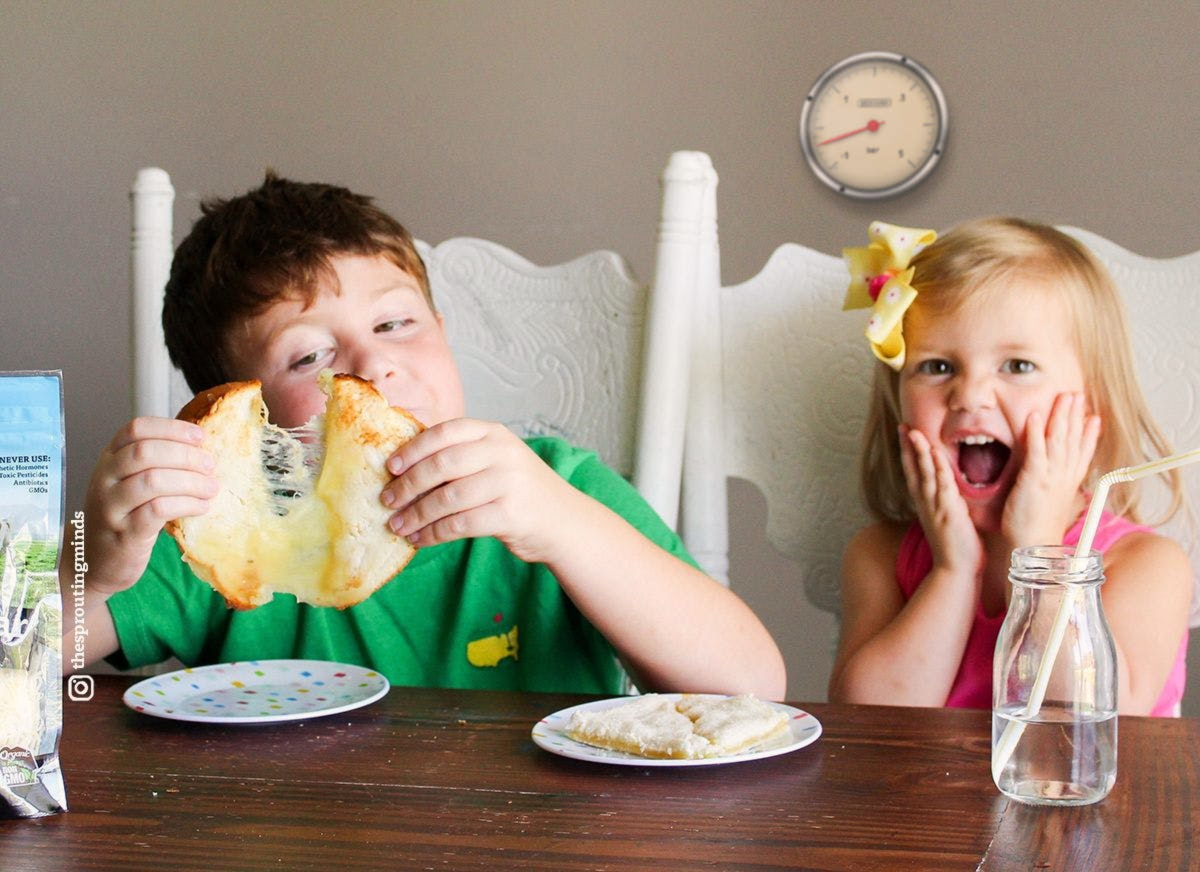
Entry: bar -0.4
